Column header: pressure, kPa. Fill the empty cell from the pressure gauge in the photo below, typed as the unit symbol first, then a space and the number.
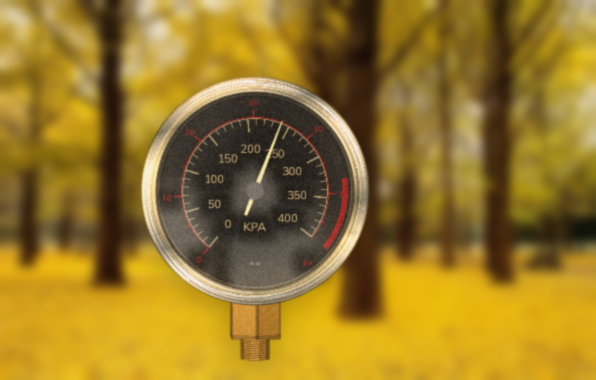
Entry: kPa 240
